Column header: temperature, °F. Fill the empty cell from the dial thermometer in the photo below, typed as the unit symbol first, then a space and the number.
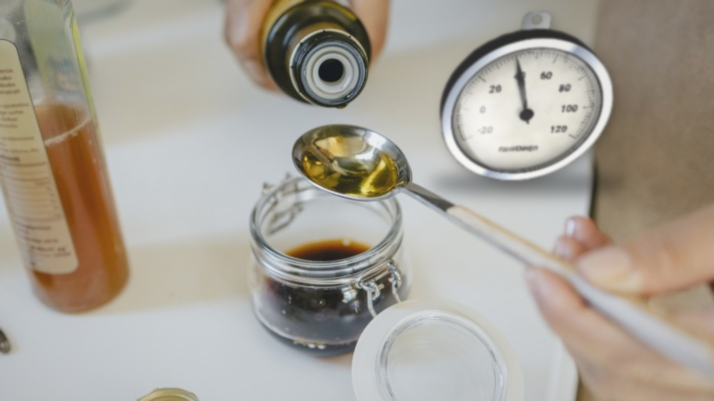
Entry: °F 40
